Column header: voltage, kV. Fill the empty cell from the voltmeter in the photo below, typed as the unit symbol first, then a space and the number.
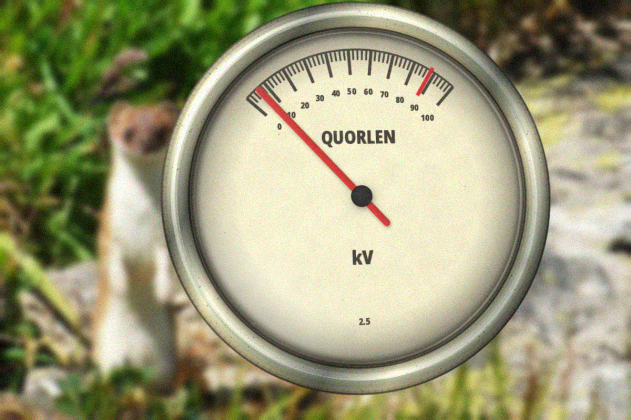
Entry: kV 6
